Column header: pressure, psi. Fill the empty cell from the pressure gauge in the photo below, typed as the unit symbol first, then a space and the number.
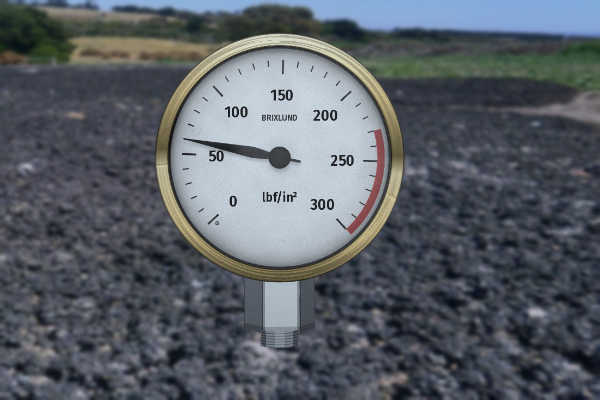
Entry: psi 60
